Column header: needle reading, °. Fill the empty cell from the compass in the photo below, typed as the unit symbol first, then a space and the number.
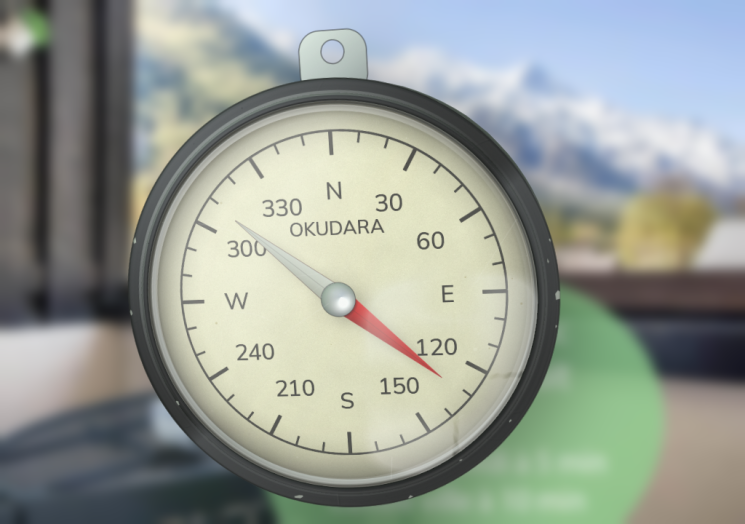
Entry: ° 130
